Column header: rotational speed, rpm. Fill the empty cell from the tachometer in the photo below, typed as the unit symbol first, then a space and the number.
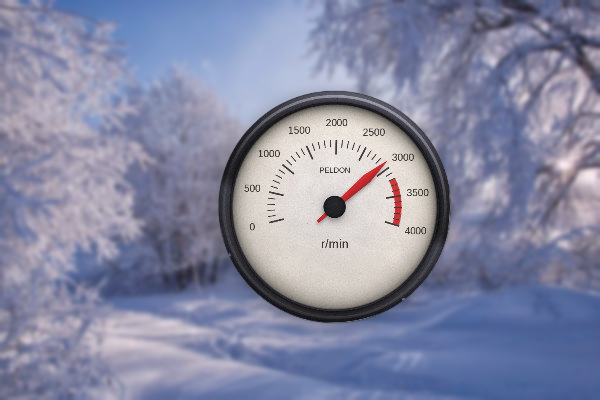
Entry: rpm 2900
